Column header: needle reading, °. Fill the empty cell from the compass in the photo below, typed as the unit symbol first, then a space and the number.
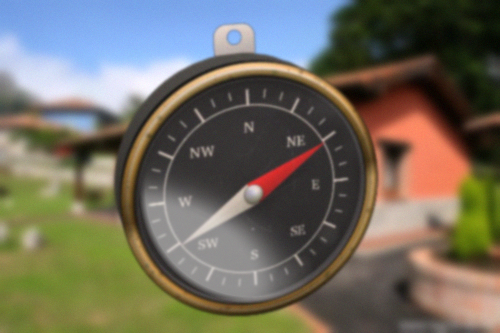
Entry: ° 60
